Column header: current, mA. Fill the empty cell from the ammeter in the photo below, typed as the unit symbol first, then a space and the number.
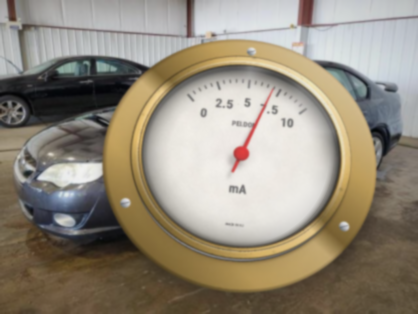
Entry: mA 7
